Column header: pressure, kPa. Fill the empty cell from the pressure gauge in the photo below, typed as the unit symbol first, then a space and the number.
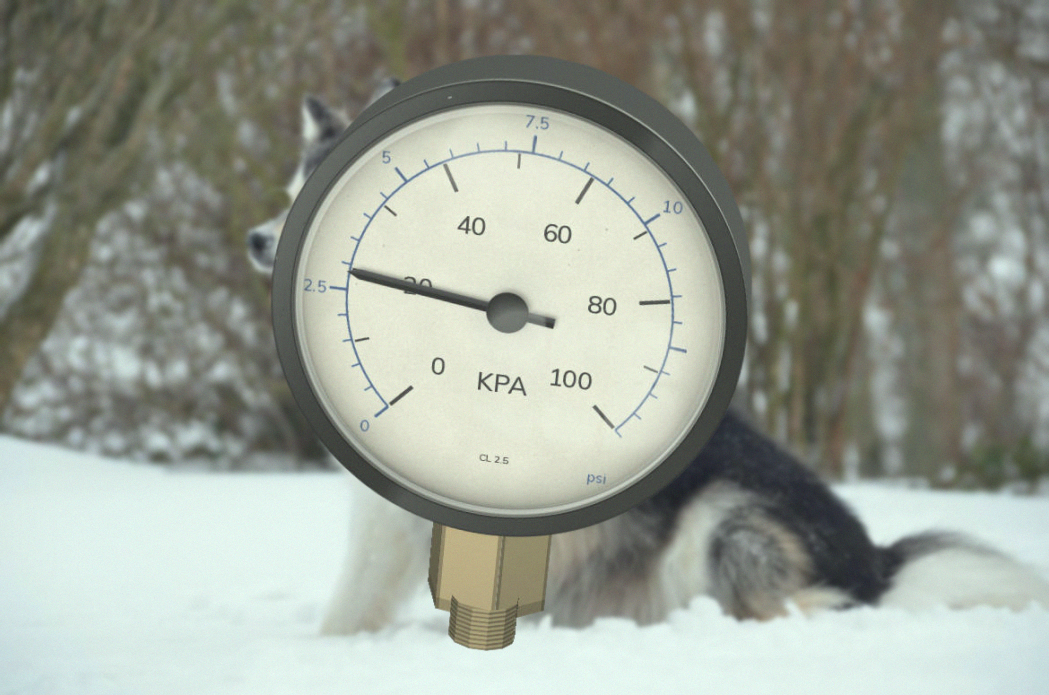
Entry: kPa 20
